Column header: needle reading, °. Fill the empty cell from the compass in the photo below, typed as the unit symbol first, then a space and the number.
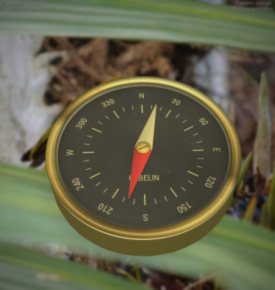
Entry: ° 195
